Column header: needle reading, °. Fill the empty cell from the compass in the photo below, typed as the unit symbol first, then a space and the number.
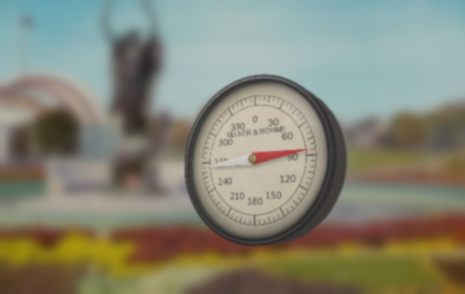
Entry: ° 85
